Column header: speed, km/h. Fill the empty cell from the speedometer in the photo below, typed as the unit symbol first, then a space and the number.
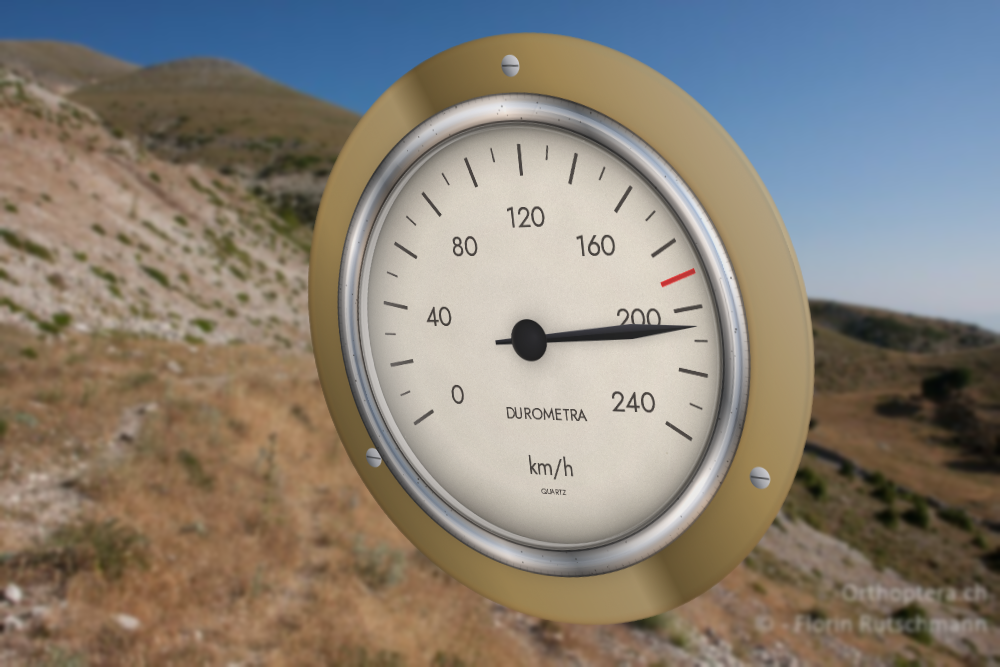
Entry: km/h 205
